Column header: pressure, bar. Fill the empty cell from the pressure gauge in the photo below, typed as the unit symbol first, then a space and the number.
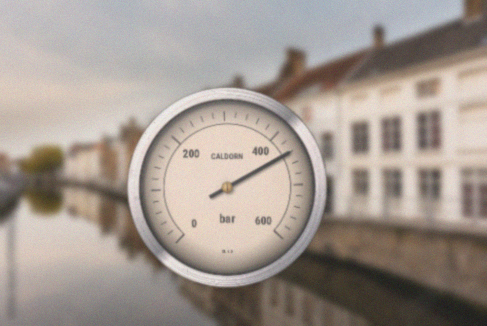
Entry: bar 440
